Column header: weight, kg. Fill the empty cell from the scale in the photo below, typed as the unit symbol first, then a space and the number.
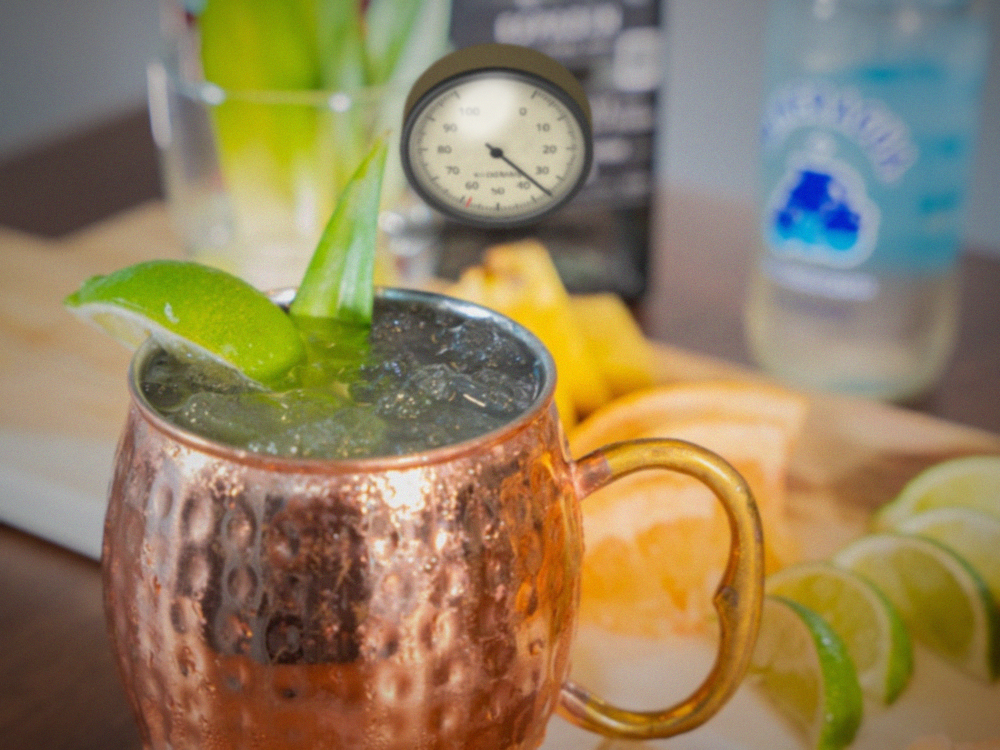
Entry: kg 35
